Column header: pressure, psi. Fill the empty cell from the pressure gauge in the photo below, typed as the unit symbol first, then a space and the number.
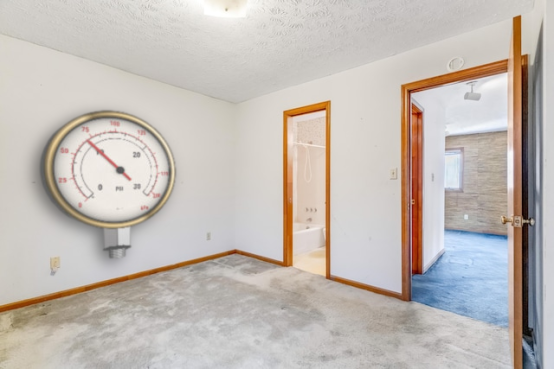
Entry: psi 10
